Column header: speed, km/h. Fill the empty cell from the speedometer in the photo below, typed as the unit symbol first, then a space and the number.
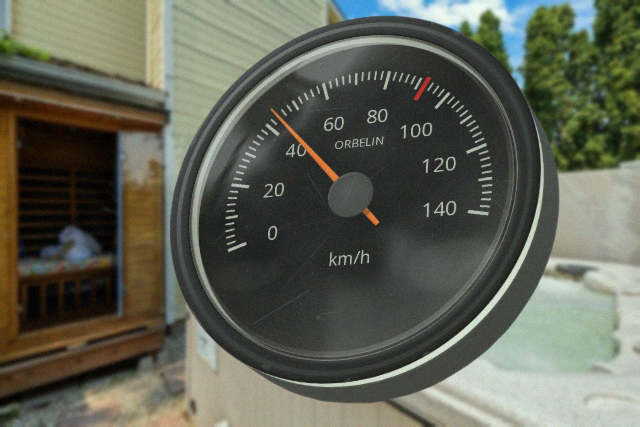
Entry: km/h 44
